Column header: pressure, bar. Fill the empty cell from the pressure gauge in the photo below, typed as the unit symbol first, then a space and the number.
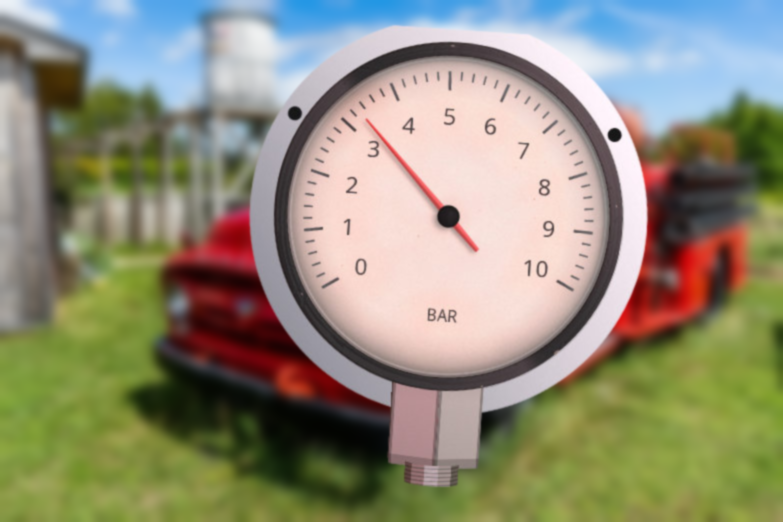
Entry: bar 3.3
